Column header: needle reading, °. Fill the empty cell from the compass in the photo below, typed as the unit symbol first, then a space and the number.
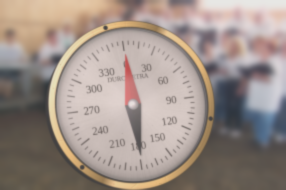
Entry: ° 0
